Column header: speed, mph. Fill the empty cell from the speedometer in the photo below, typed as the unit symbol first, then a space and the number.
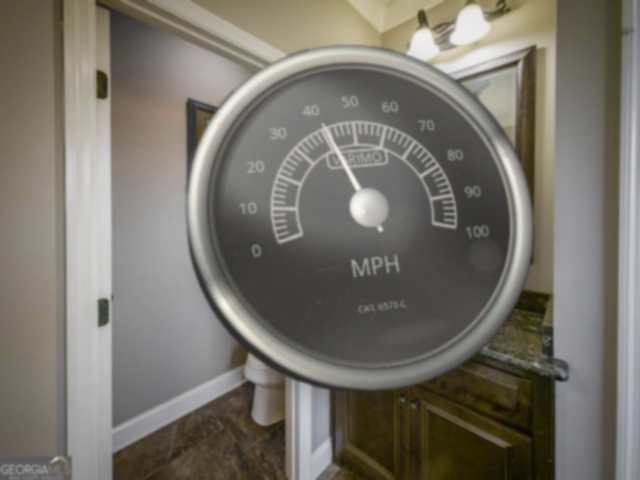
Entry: mph 40
